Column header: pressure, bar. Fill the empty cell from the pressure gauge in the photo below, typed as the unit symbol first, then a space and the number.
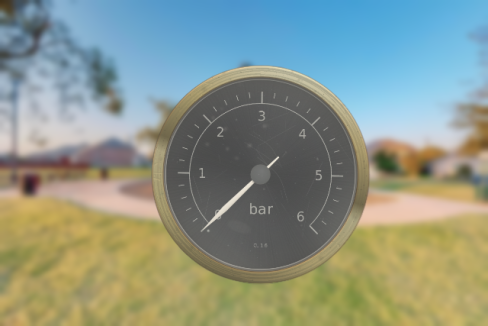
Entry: bar 0
